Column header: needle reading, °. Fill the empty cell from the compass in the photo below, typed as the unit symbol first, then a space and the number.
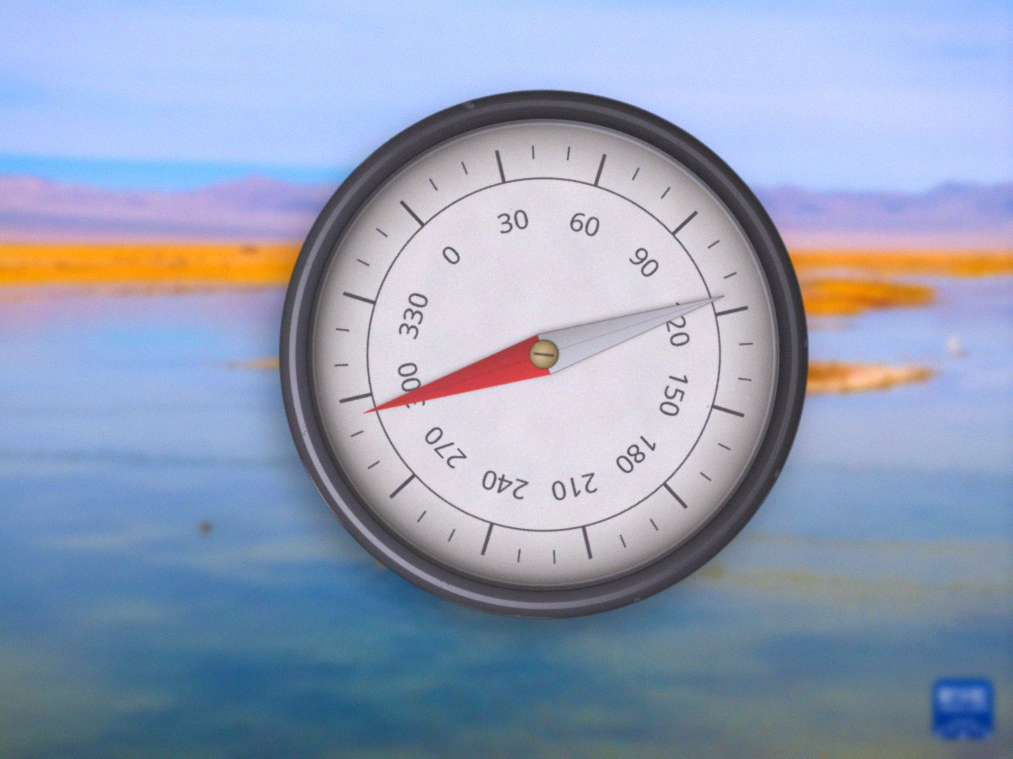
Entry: ° 295
